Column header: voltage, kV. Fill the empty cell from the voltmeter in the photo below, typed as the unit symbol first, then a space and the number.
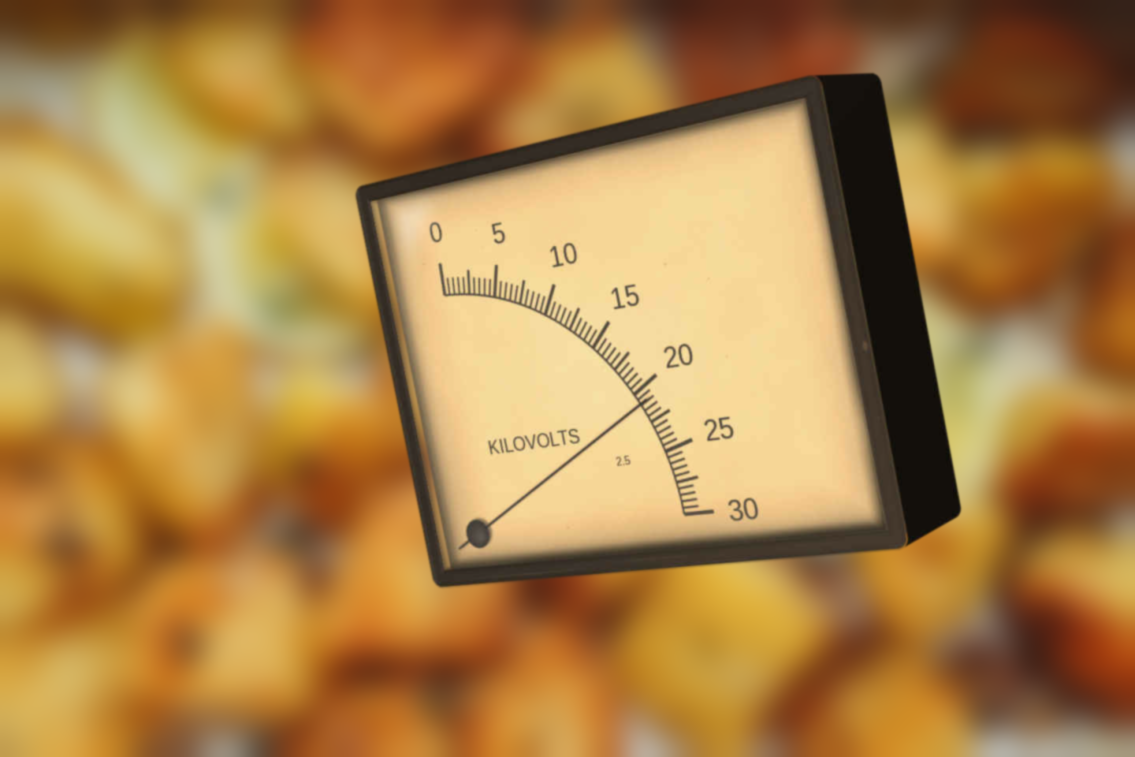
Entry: kV 21
